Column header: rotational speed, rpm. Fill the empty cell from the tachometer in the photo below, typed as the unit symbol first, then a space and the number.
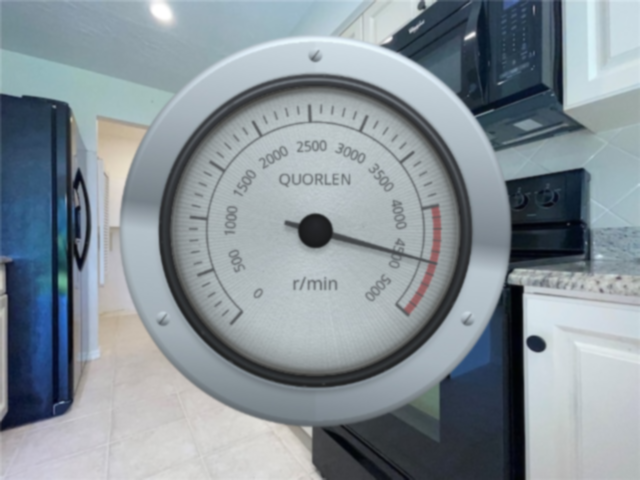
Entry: rpm 4500
